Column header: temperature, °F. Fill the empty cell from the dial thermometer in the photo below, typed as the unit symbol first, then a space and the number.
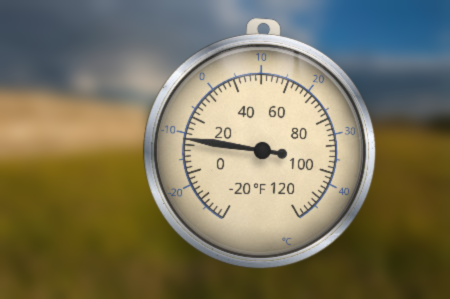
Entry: °F 12
